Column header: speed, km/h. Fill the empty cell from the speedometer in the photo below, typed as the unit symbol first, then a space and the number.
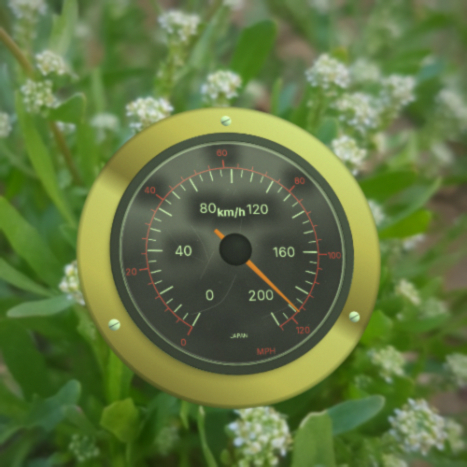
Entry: km/h 190
